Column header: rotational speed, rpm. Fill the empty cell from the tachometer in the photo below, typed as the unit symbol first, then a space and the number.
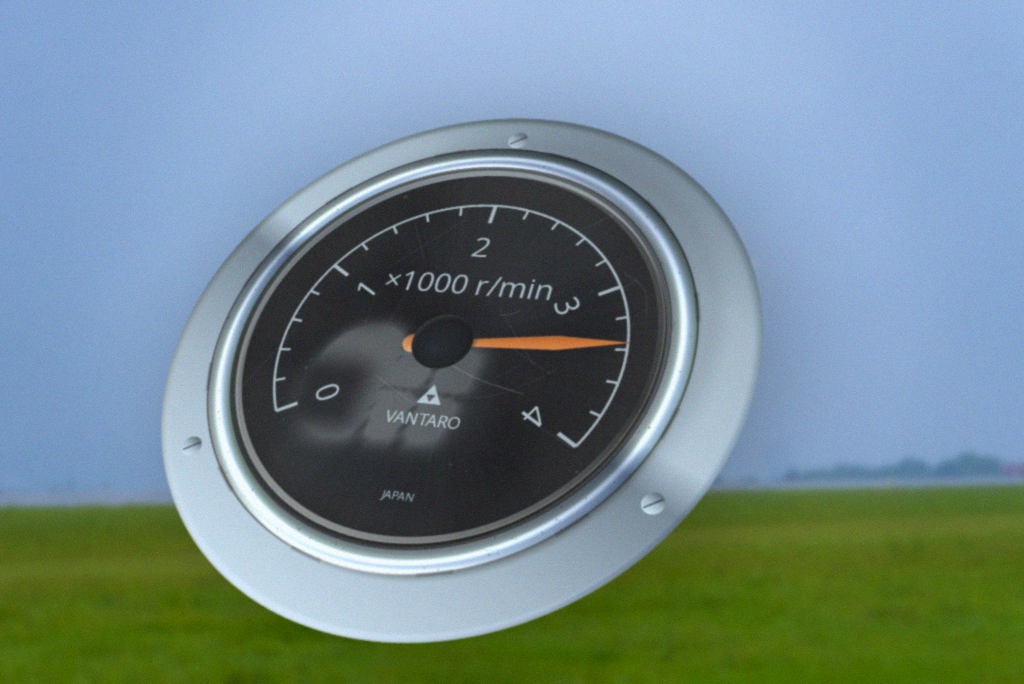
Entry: rpm 3400
